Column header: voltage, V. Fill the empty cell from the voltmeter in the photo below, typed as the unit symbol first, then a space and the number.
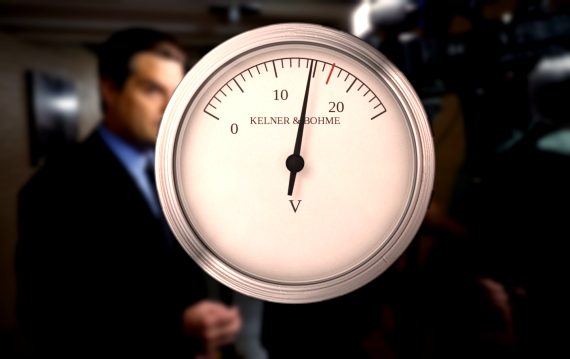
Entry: V 14.5
